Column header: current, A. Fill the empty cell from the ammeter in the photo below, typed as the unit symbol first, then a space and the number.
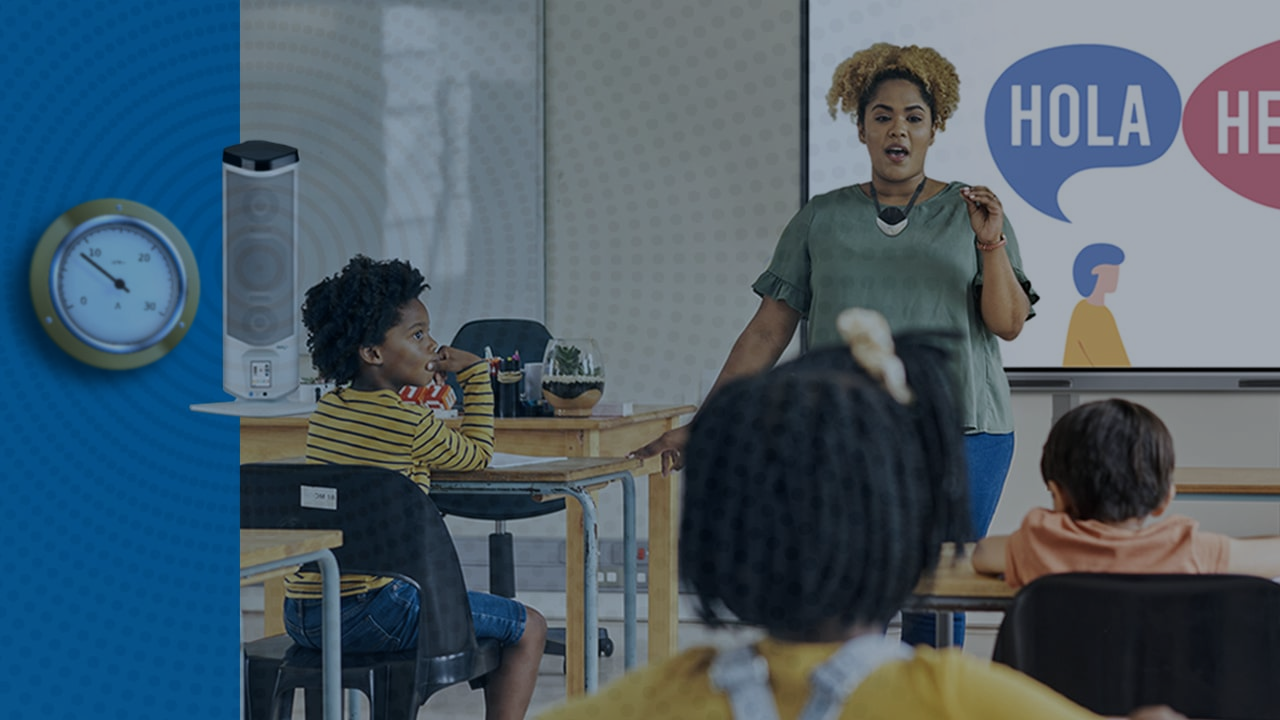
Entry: A 8
